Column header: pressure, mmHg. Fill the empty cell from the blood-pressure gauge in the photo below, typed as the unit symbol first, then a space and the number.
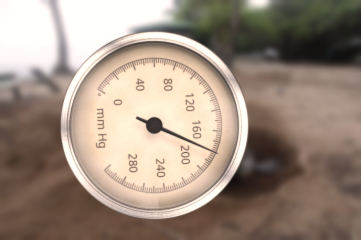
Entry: mmHg 180
